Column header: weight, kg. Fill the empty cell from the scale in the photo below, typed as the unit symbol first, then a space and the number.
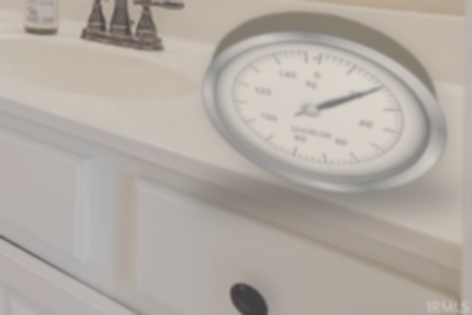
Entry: kg 20
